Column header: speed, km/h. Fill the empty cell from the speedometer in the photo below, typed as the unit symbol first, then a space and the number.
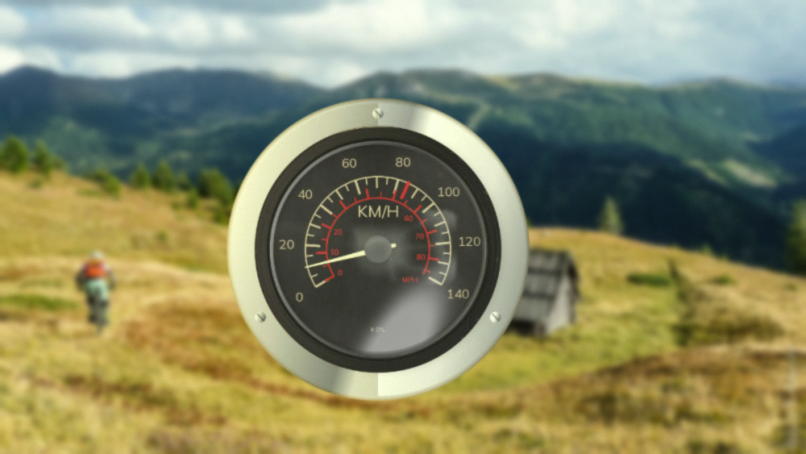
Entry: km/h 10
